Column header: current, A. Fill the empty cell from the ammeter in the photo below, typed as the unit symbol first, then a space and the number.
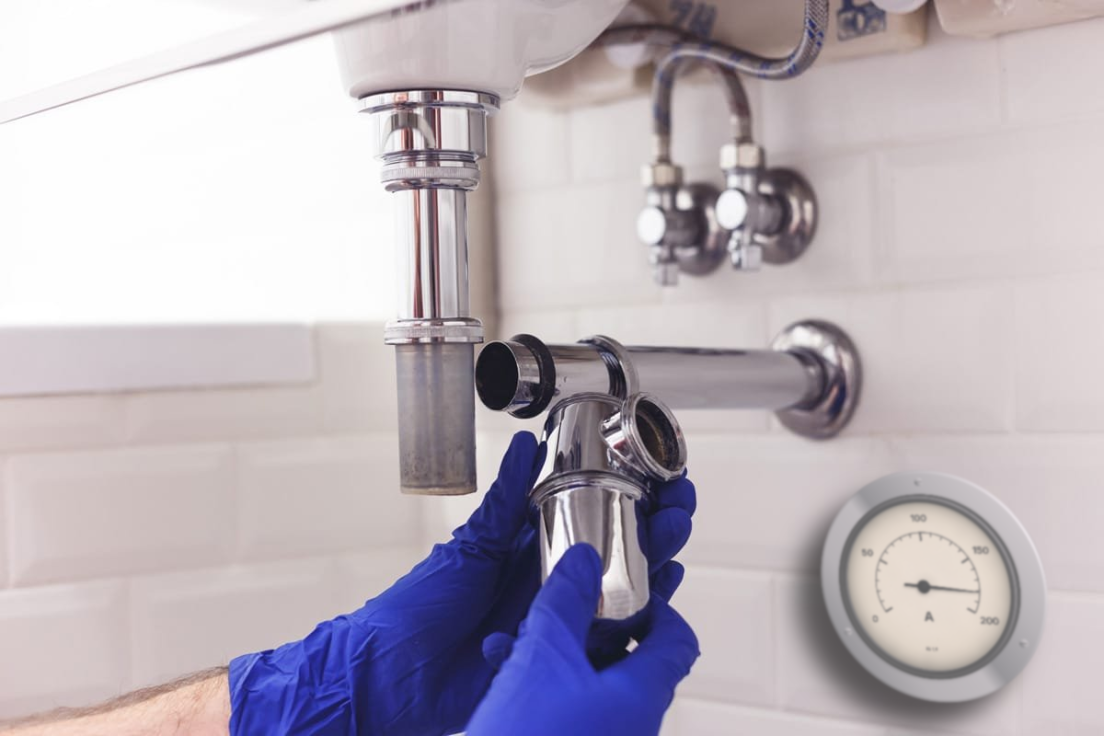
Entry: A 180
